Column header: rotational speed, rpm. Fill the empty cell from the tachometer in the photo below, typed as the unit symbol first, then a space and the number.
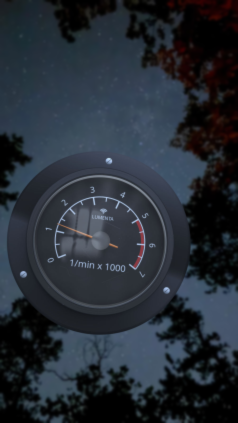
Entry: rpm 1250
